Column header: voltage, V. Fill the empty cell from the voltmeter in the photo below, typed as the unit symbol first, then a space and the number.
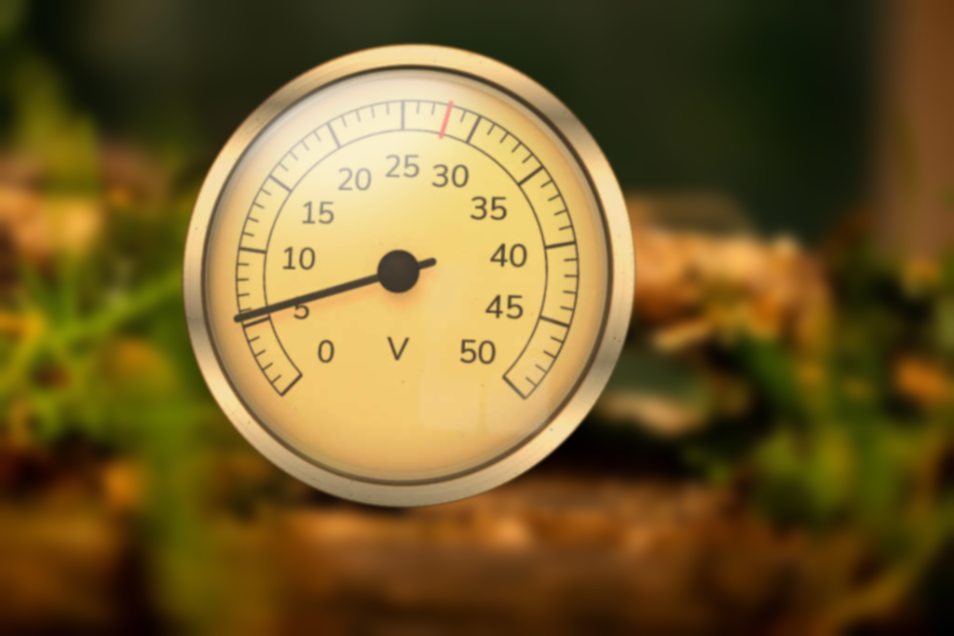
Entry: V 5.5
